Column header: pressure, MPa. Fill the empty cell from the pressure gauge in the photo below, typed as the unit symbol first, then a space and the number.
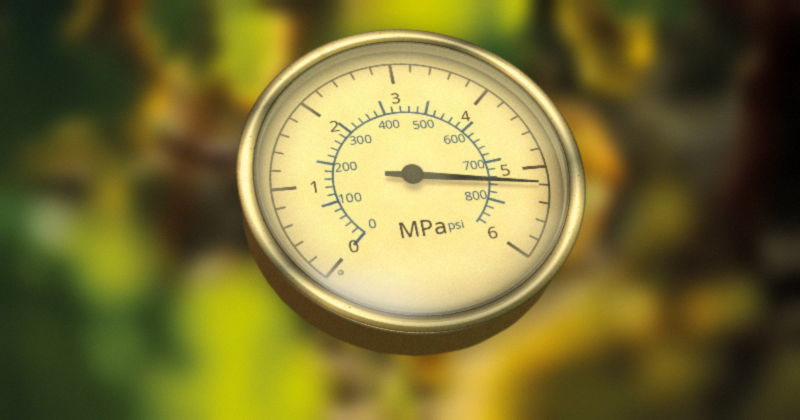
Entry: MPa 5.2
